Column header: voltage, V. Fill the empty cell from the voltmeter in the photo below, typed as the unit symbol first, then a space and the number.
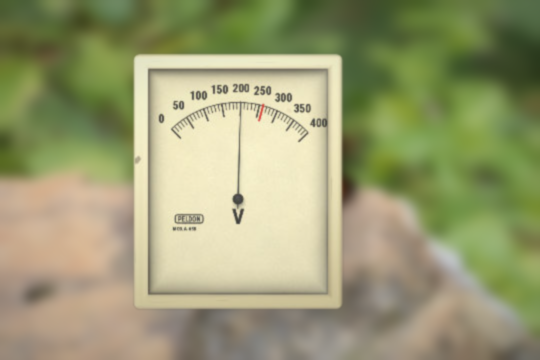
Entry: V 200
